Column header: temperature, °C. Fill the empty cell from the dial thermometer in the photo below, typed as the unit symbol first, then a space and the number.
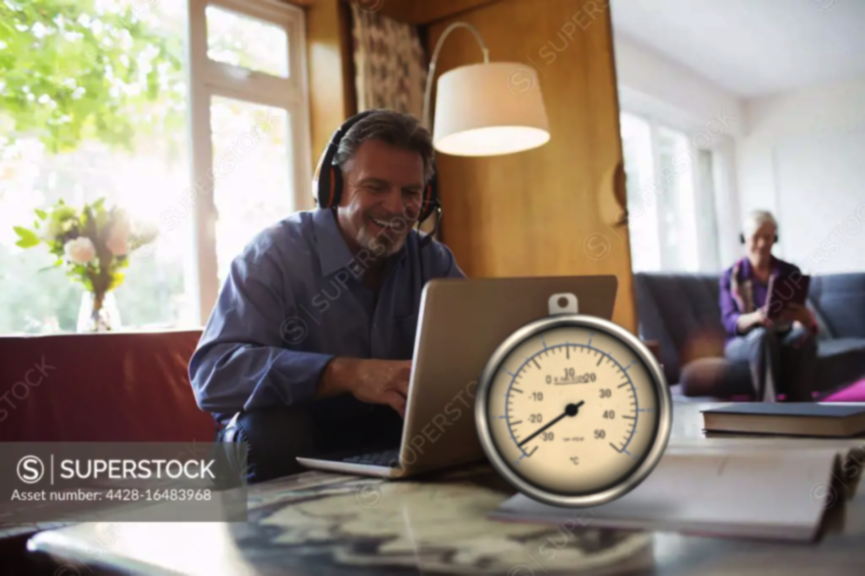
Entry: °C -26
